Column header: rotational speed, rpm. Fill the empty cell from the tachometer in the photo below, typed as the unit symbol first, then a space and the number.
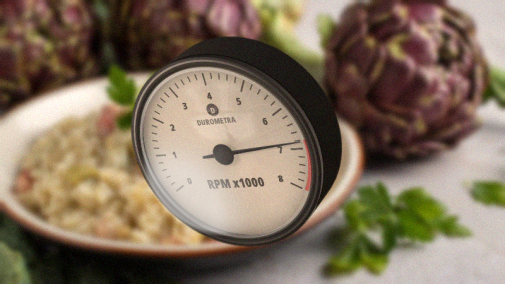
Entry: rpm 6800
